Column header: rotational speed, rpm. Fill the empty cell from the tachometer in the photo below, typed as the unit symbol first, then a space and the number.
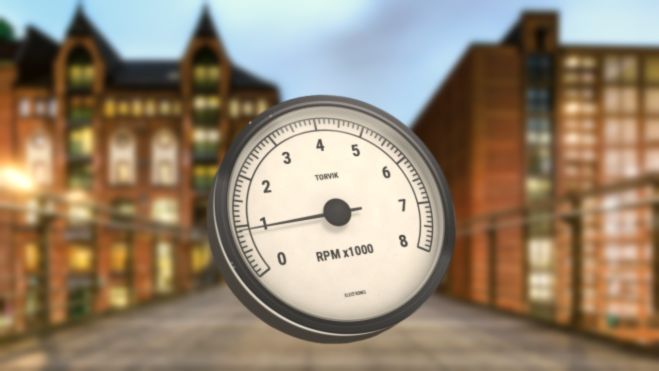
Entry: rpm 900
